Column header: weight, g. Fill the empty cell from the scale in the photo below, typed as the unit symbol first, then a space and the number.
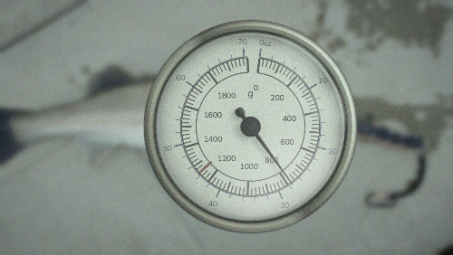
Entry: g 780
